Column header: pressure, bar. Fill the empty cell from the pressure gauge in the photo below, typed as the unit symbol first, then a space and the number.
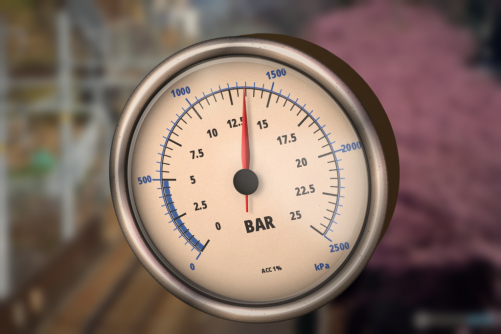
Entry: bar 13.5
